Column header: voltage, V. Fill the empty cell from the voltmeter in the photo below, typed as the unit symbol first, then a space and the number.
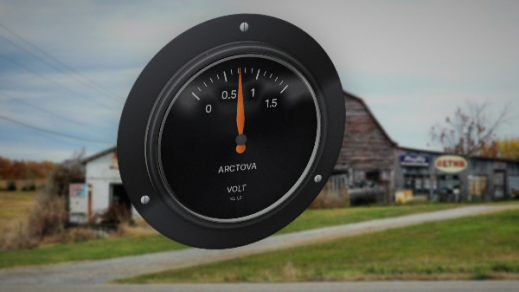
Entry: V 0.7
